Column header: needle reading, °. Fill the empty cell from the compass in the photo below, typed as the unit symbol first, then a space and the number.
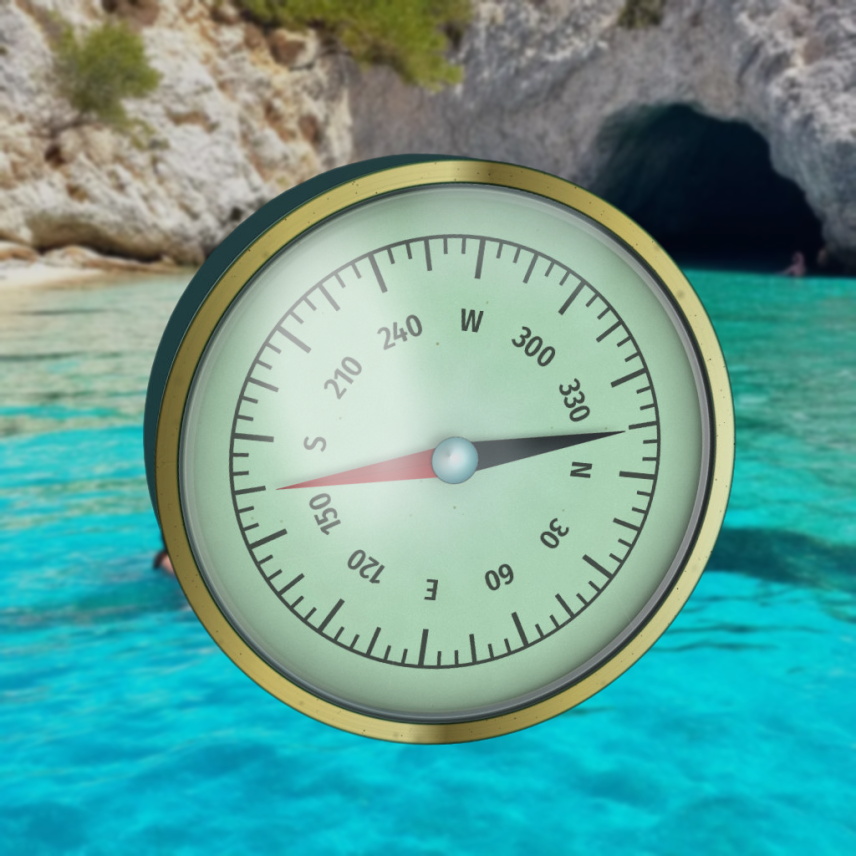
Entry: ° 165
